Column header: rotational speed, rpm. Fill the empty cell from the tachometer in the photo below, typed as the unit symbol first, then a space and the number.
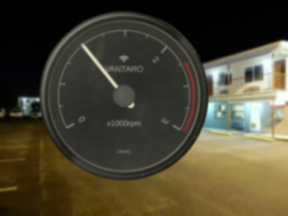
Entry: rpm 1000
